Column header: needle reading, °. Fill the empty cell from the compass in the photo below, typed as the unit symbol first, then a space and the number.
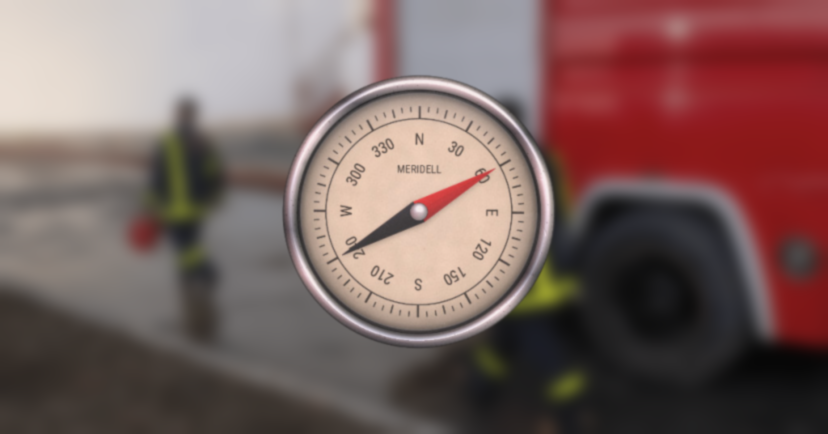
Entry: ° 60
